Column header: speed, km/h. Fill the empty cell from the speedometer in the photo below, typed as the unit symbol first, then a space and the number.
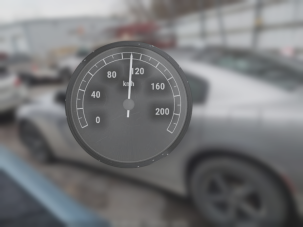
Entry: km/h 110
